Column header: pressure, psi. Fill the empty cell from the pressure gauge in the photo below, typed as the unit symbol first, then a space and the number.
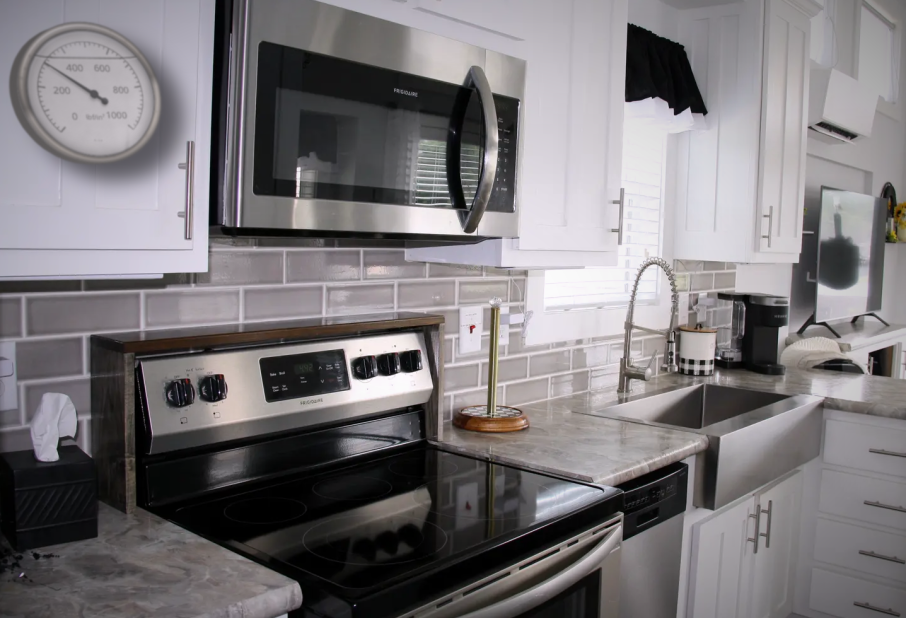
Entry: psi 300
